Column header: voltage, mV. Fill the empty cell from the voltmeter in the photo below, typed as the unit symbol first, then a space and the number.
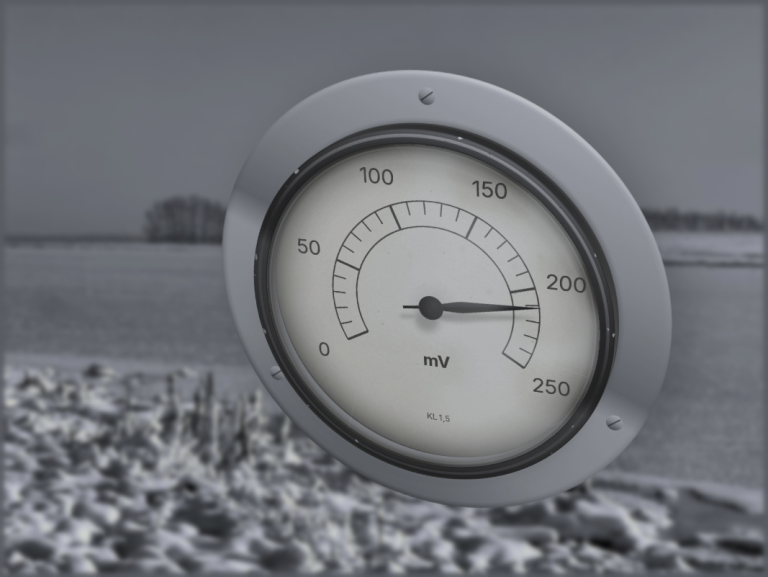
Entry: mV 210
